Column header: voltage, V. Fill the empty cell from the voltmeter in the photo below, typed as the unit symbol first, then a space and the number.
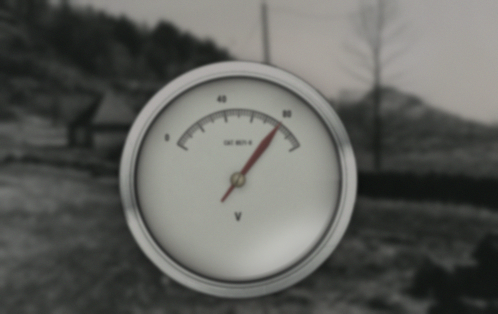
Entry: V 80
